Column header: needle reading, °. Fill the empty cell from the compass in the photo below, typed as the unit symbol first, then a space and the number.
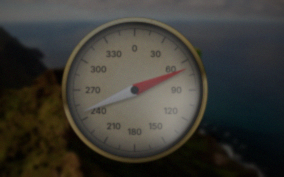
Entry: ° 67.5
